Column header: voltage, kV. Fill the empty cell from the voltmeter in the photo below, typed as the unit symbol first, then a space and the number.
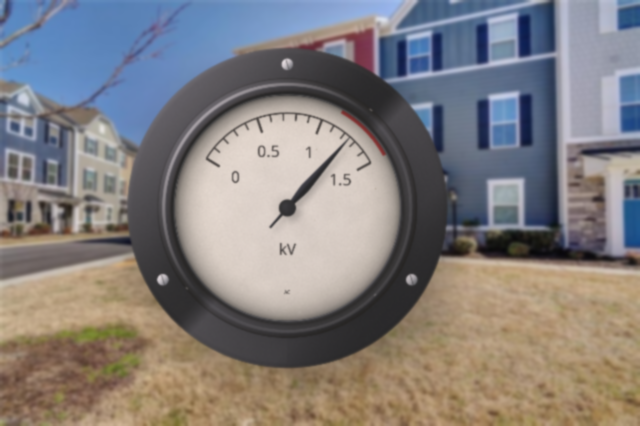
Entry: kV 1.25
